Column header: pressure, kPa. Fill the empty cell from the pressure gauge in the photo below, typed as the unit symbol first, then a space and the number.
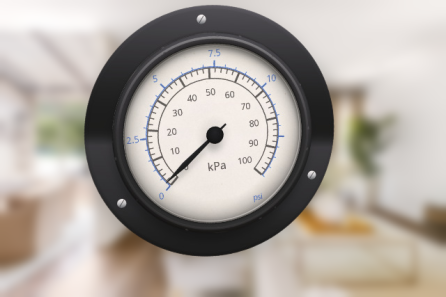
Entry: kPa 2
